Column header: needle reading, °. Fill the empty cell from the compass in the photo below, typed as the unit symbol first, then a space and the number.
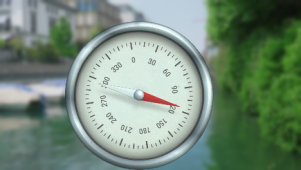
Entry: ° 115
